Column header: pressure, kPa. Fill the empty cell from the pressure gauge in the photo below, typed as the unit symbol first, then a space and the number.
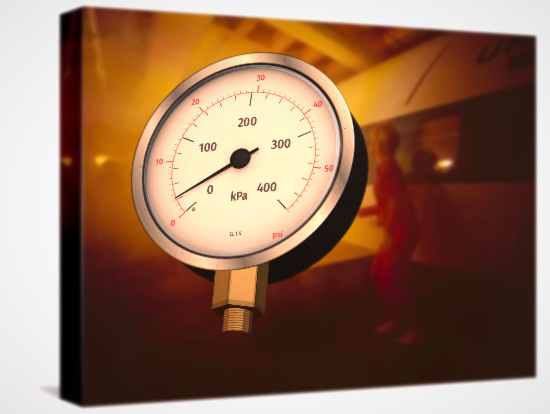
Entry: kPa 20
